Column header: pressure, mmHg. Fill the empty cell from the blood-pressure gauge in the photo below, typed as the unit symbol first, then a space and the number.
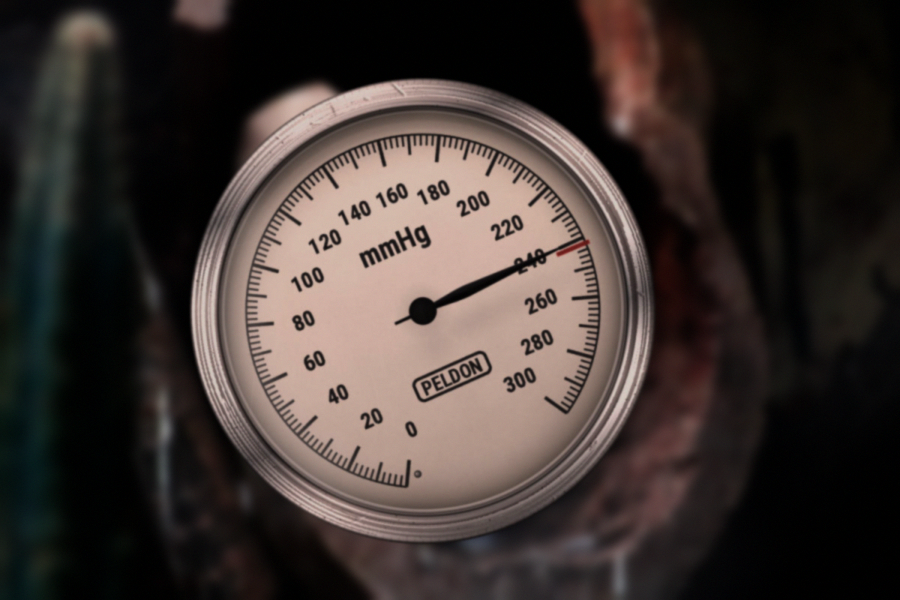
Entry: mmHg 240
